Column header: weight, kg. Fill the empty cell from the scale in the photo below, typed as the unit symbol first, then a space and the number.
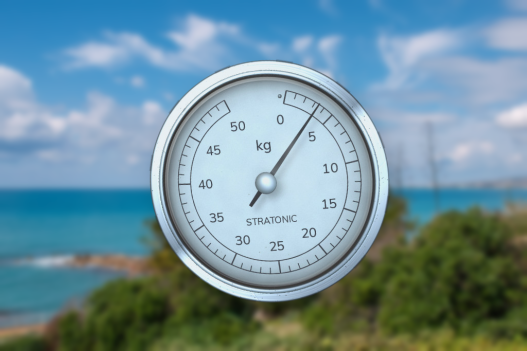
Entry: kg 3.5
